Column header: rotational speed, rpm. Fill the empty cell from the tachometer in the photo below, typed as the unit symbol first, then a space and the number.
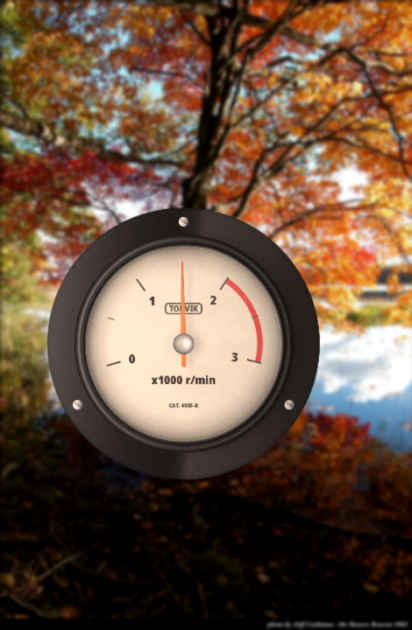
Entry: rpm 1500
